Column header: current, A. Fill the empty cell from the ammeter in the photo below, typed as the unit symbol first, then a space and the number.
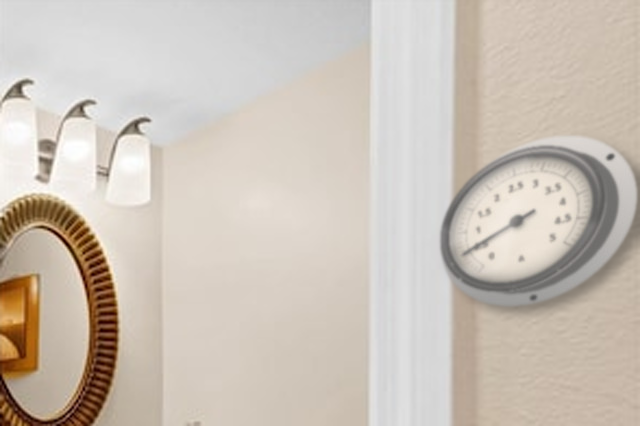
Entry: A 0.5
